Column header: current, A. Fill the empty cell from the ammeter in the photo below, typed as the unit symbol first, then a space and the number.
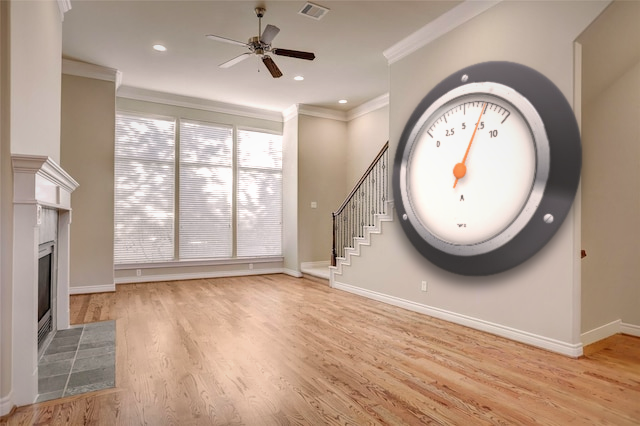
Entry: A 7.5
